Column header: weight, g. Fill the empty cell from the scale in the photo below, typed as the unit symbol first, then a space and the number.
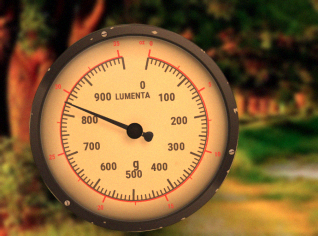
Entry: g 830
